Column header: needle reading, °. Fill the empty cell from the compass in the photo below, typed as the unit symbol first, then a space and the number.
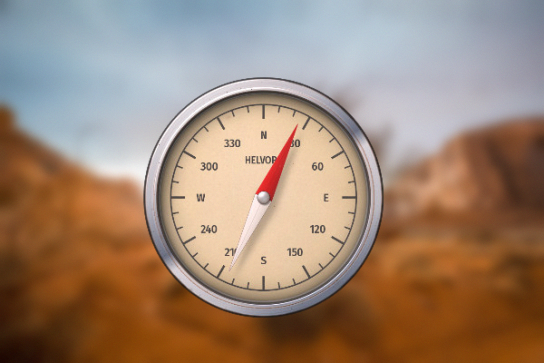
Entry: ° 25
